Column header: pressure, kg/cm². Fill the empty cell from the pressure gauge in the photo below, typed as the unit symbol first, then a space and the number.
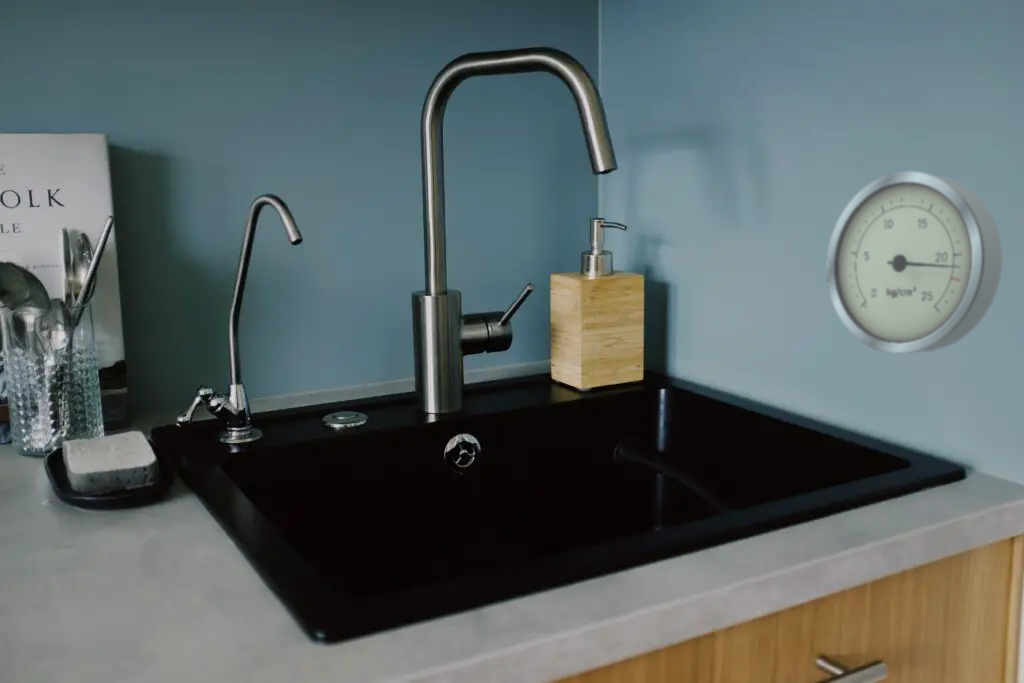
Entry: kg/cm² 21
